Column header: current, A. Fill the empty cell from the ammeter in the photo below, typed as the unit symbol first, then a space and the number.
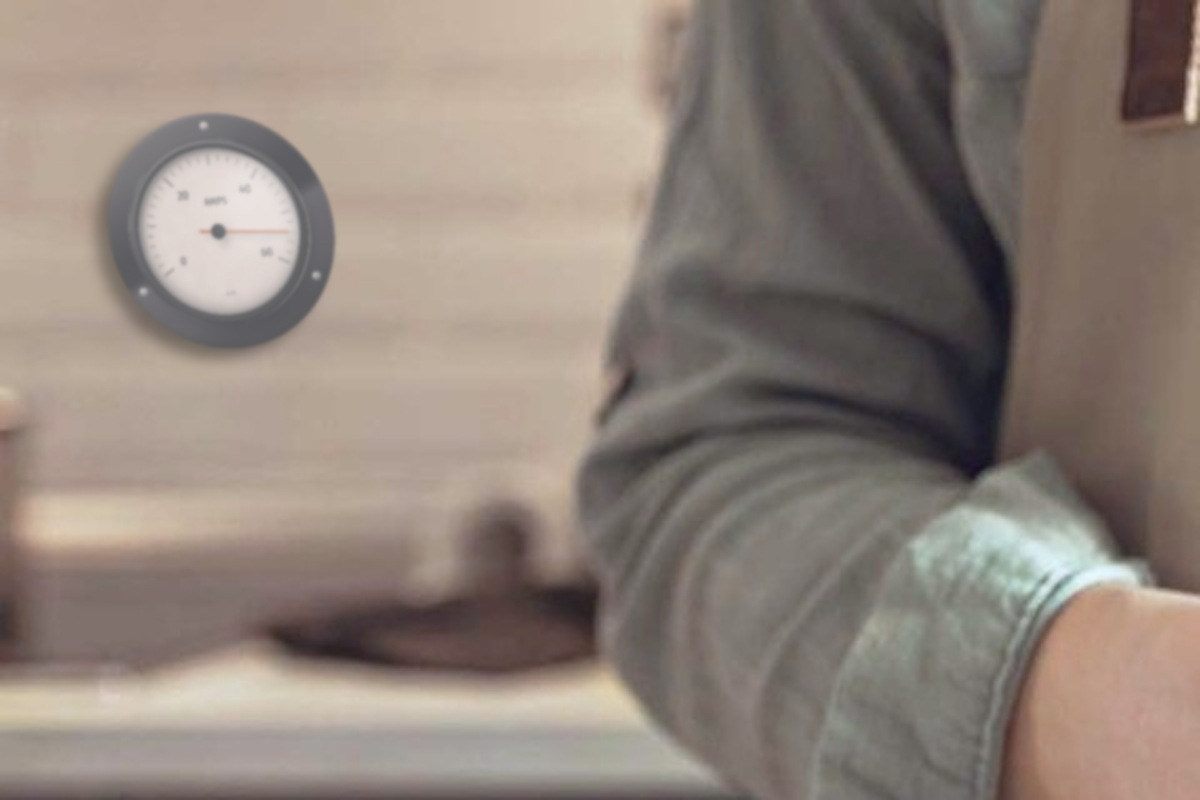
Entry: A 54
